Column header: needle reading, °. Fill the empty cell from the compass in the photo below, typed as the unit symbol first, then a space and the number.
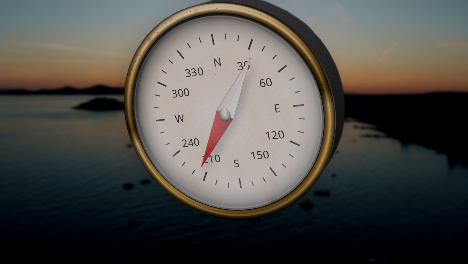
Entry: ° 215
